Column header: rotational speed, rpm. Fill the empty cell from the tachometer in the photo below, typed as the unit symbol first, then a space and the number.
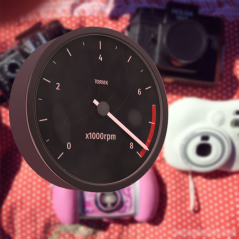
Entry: rpm 7750
